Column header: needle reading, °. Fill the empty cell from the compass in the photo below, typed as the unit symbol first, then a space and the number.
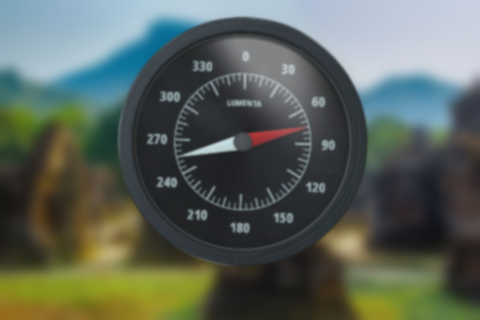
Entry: ° 75
